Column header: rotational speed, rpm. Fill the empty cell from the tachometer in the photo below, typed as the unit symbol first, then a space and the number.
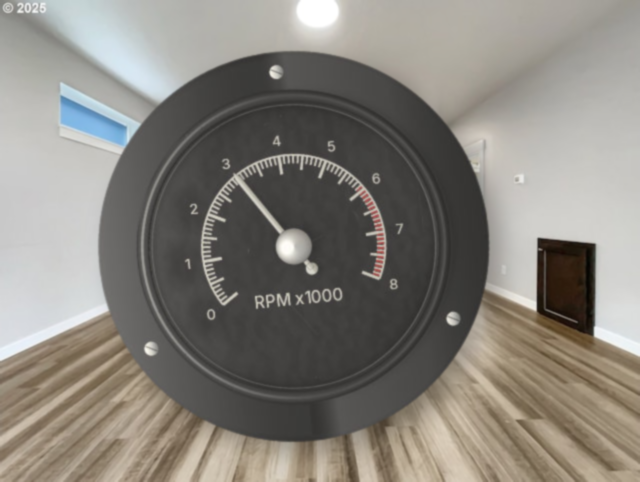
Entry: rpm 3000
